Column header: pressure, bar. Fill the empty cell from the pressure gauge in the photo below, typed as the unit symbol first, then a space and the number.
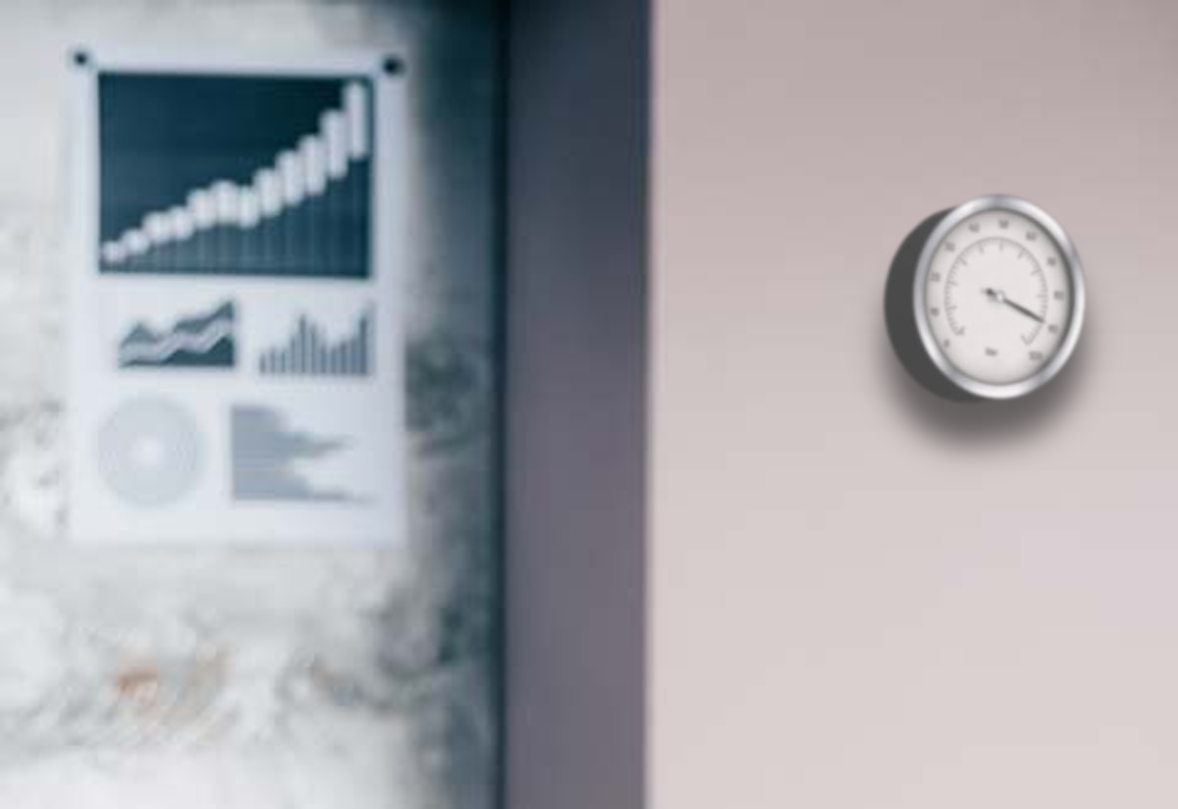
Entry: bar 90
